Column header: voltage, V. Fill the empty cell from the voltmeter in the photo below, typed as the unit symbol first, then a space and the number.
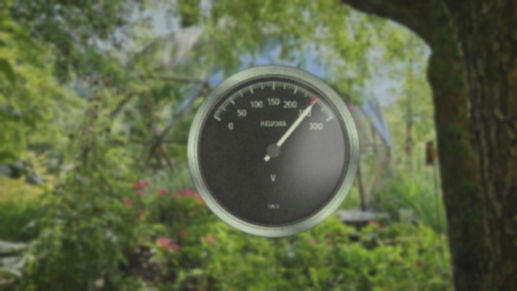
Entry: V 250
